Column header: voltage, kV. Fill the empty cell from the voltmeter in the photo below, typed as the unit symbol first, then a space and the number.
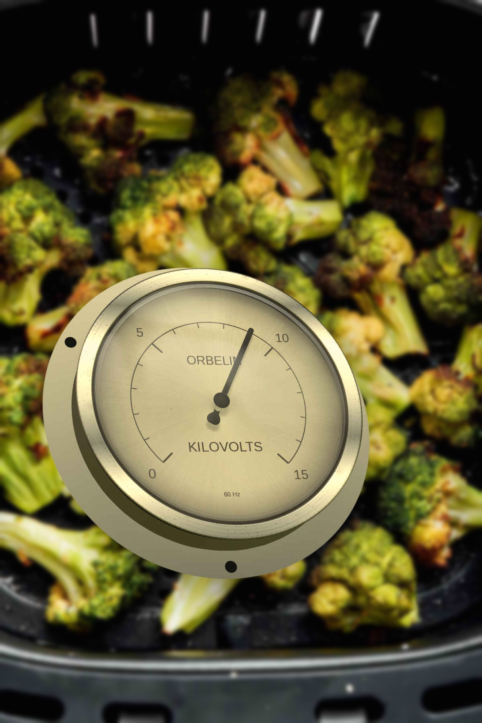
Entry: kV 9
